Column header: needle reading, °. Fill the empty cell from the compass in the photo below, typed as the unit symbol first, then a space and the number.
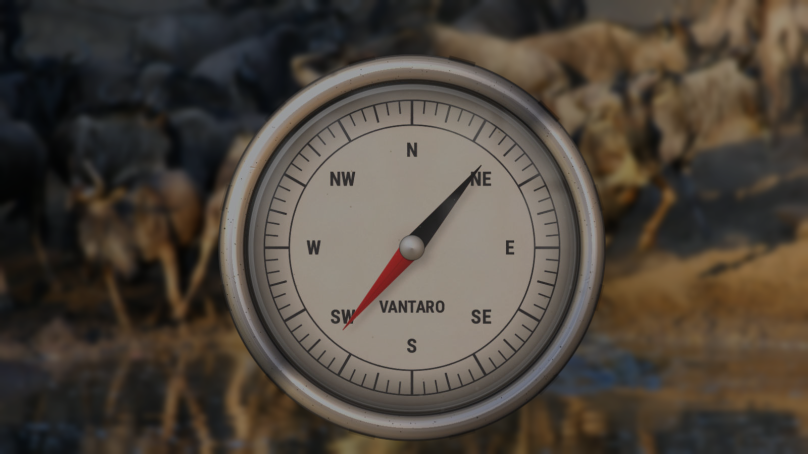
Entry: ° 220
